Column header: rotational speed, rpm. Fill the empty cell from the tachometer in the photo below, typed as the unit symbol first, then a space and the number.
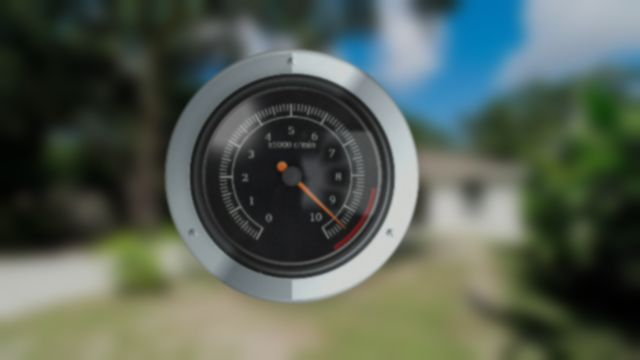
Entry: rpm 9500
